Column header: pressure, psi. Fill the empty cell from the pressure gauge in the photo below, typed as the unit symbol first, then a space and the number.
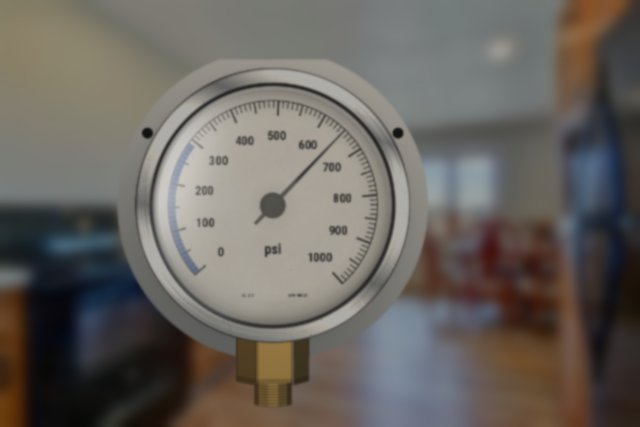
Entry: psi 650
